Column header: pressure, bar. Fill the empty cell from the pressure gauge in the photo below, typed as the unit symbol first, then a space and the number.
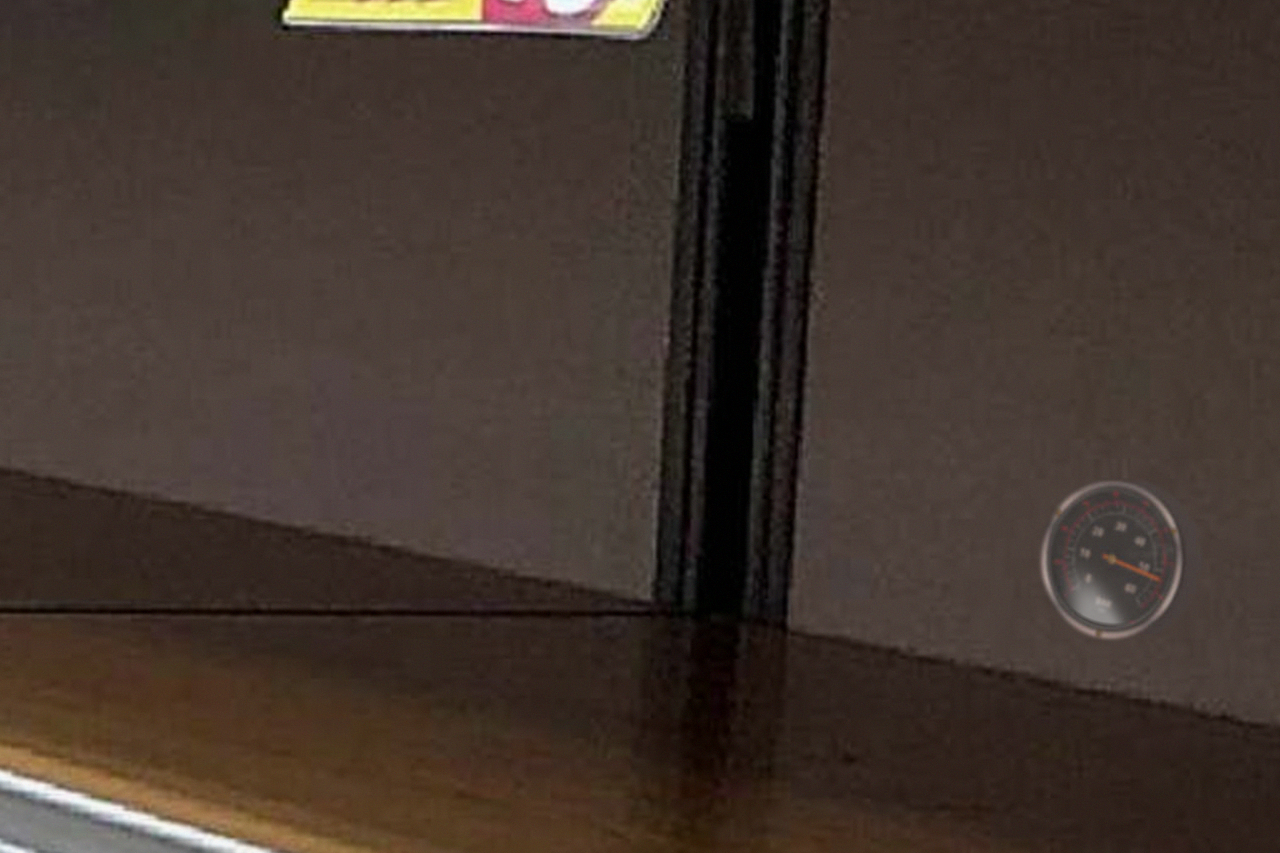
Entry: bar 52
